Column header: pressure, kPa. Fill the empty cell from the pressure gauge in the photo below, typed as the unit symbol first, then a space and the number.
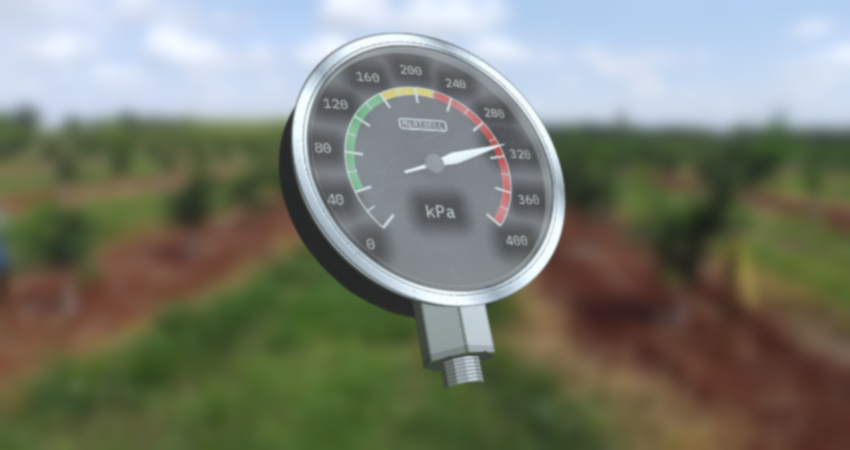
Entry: kPa 310
